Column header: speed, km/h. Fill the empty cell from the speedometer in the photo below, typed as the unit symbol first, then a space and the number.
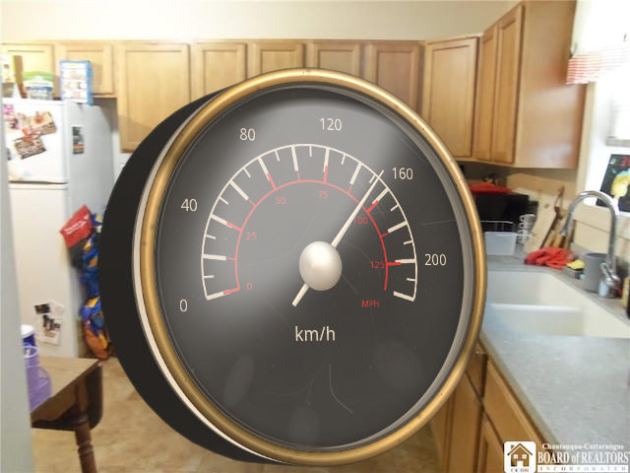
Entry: km/h 150
